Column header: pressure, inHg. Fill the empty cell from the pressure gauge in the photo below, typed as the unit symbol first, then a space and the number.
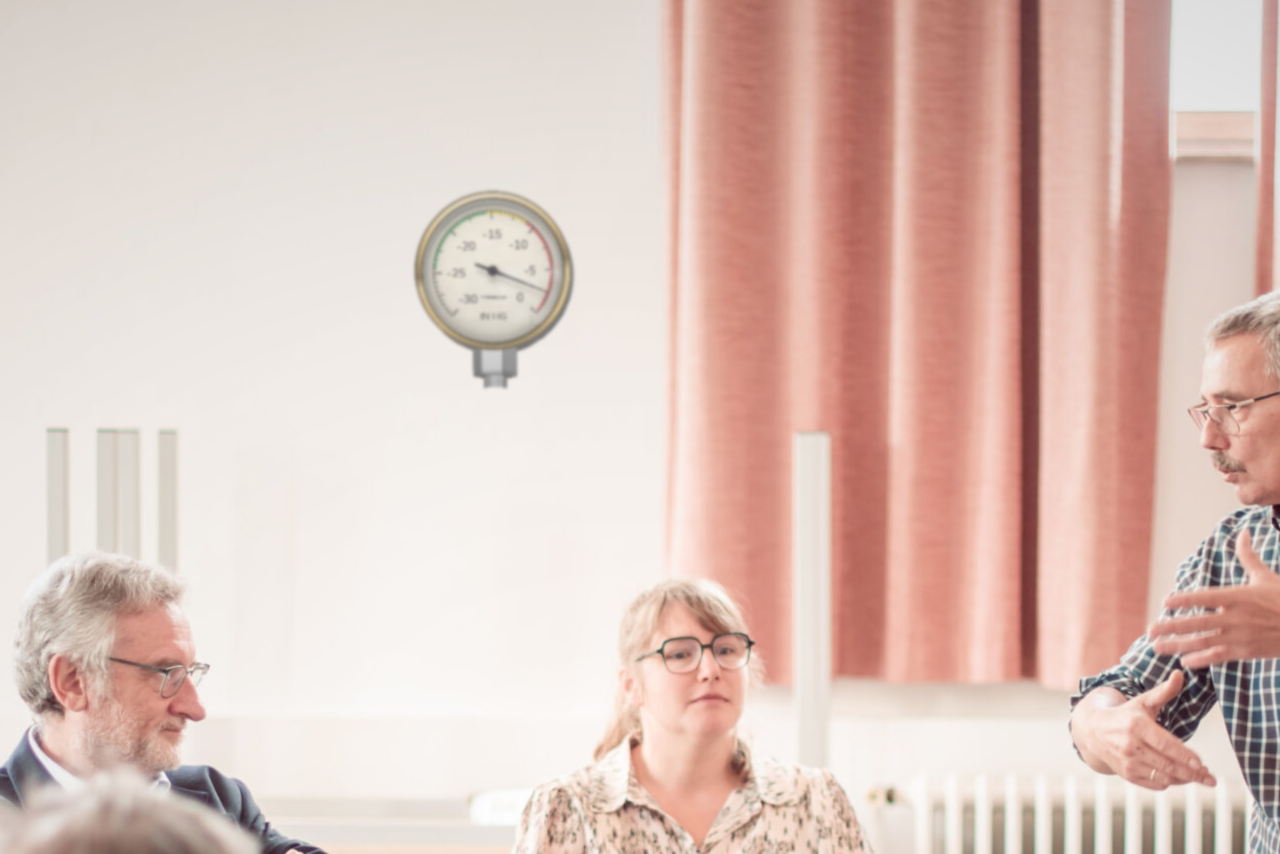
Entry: inHg -2.5
